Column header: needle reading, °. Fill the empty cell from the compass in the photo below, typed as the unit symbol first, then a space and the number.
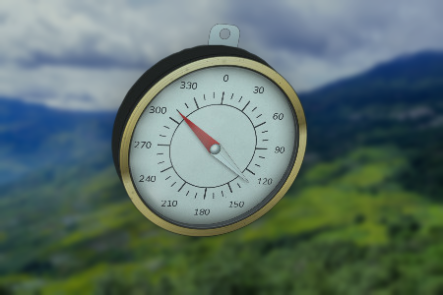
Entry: ° 310
